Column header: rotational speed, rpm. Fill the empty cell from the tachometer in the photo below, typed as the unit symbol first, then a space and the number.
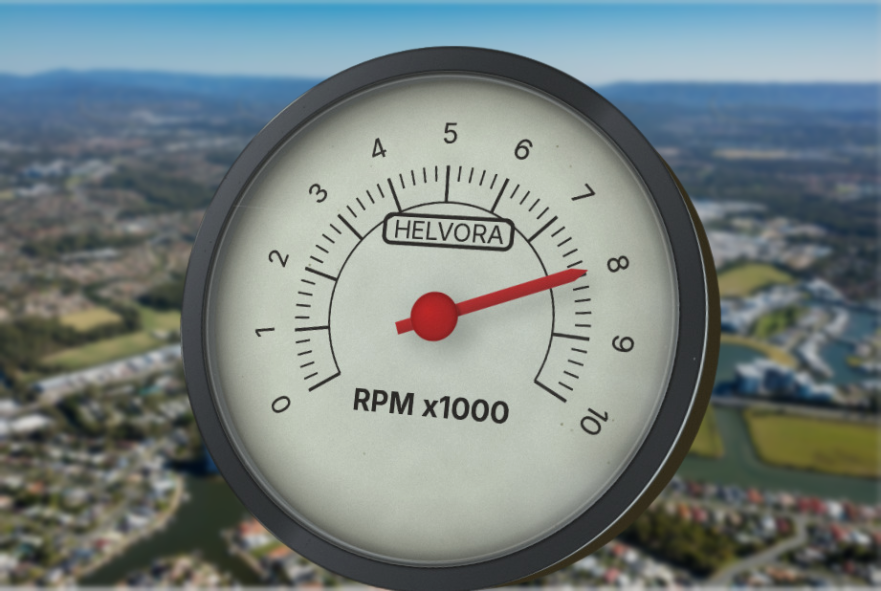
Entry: rpm 8000
